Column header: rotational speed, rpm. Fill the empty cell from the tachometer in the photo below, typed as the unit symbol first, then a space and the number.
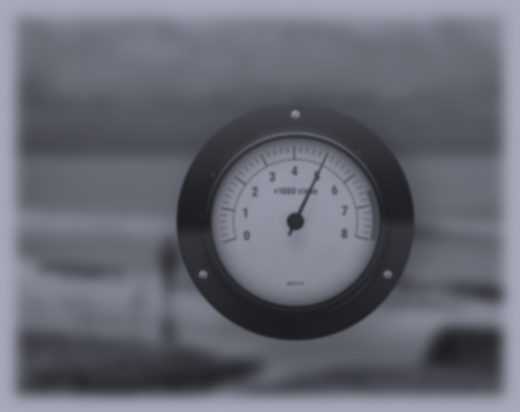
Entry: rpm 5000
